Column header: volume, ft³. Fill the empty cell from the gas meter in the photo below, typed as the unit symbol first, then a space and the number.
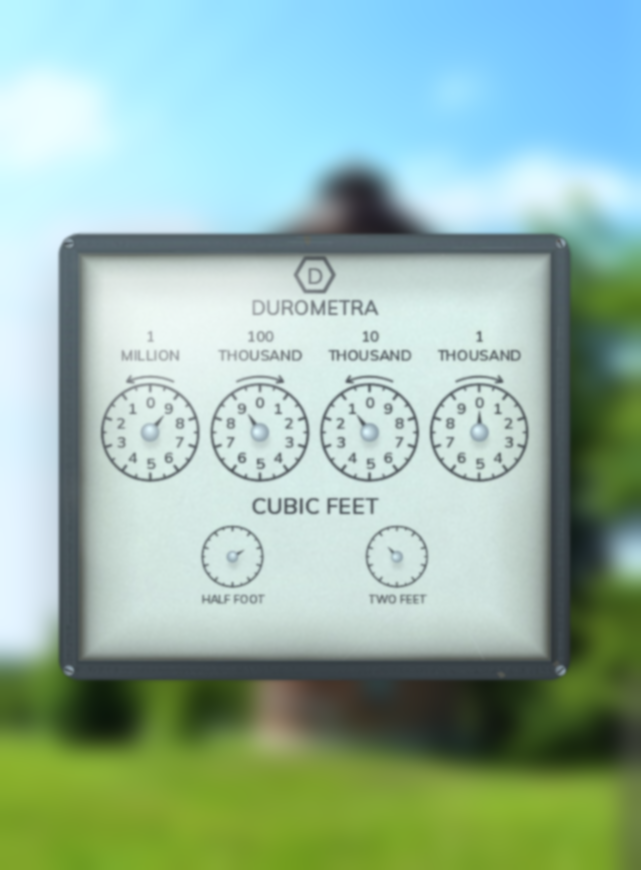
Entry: ft³ 891000
